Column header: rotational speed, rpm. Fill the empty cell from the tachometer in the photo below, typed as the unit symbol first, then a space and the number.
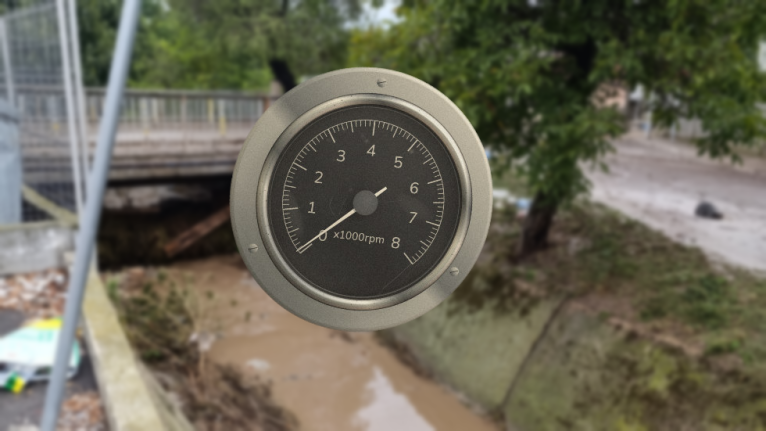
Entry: rpm 100
